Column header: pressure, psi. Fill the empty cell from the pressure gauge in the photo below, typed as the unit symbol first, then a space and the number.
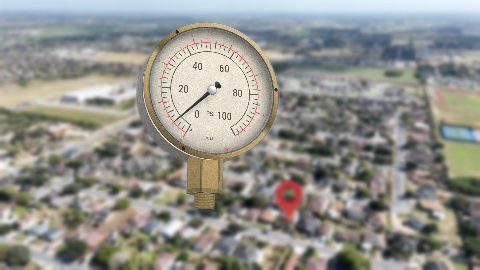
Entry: psi 6
